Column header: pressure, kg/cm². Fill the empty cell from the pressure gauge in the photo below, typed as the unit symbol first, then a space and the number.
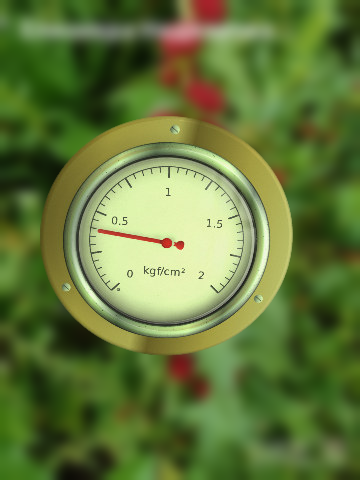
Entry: kg/cm² 0.4
